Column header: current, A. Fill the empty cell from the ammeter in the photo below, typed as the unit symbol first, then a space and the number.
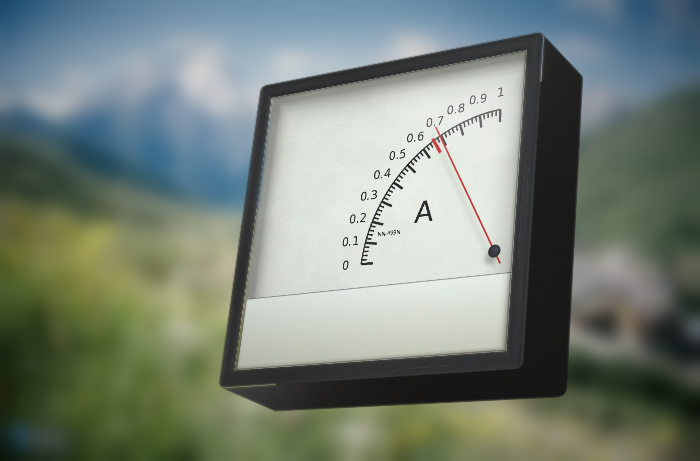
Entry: A 0.7
